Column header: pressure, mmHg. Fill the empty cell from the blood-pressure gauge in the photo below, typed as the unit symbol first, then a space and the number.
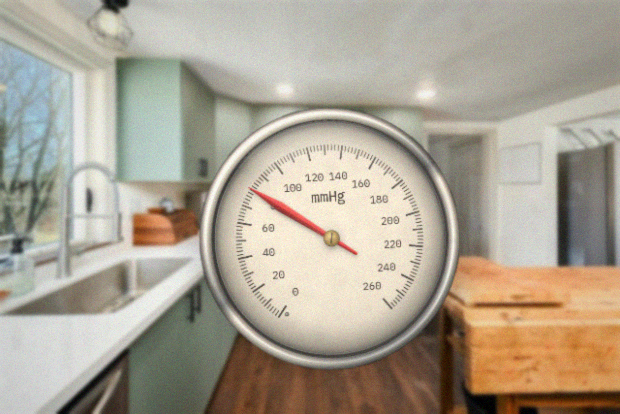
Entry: mmHg 80
